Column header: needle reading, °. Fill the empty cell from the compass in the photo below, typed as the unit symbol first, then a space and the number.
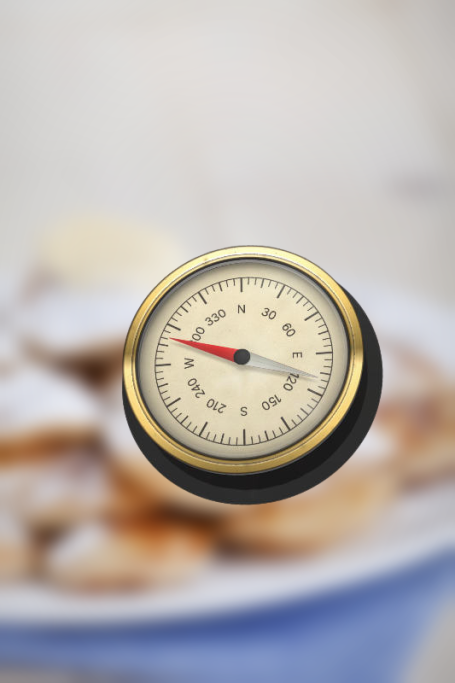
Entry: ° 290
